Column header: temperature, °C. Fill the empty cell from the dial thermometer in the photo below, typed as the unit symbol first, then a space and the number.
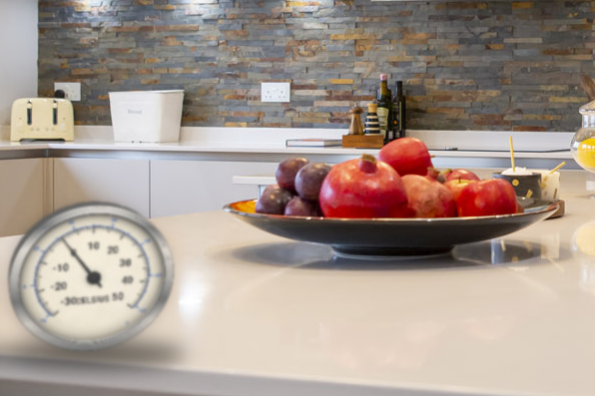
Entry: °C 0
